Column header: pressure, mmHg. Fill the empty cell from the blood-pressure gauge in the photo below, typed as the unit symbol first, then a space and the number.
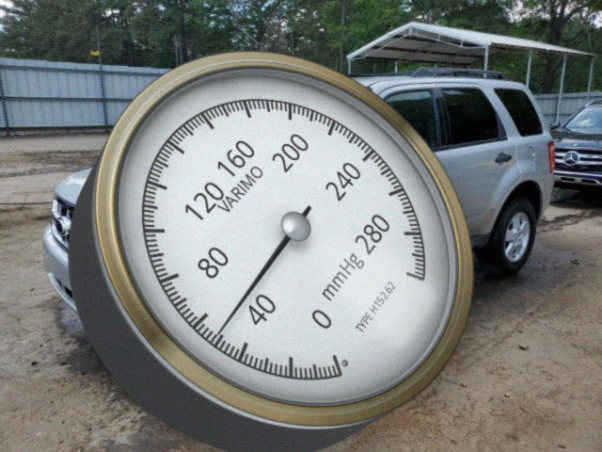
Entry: mmHg 52
